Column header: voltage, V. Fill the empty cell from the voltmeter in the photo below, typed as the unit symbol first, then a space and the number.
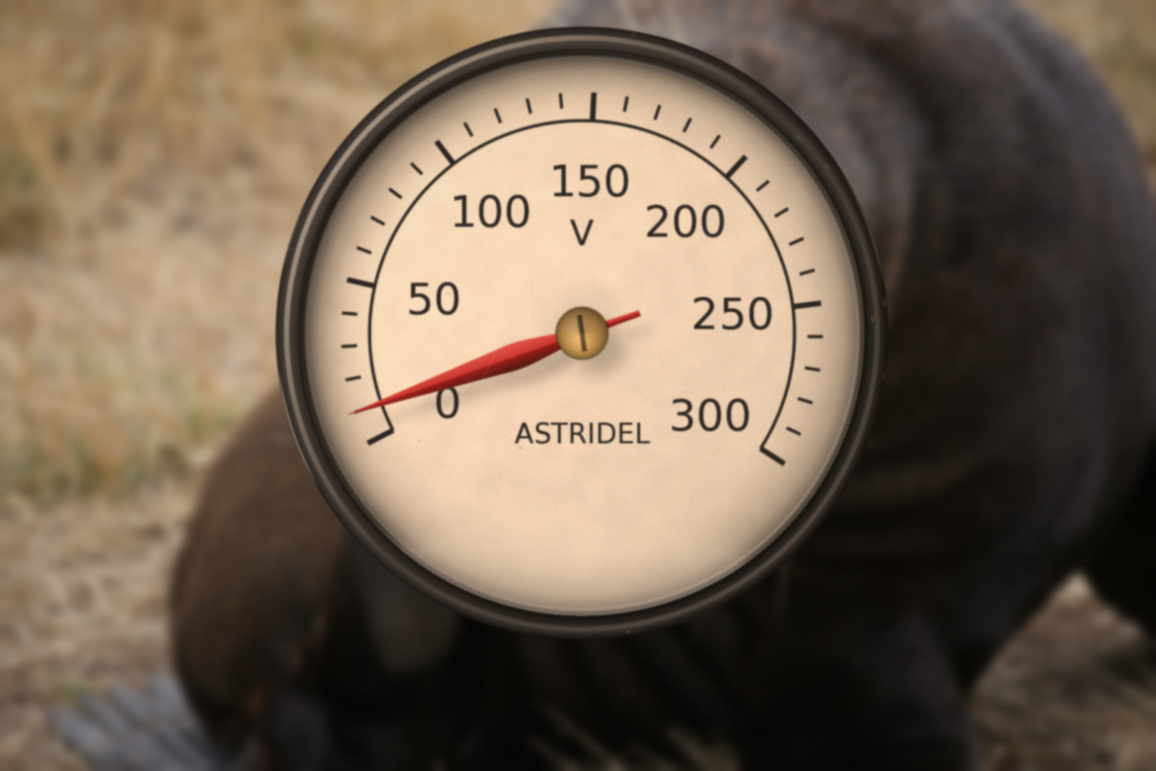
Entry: V 10
